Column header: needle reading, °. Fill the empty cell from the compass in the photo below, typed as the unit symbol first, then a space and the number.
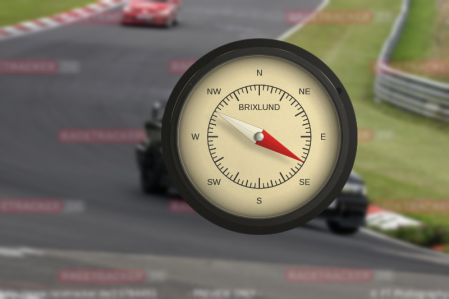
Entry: ° 120
